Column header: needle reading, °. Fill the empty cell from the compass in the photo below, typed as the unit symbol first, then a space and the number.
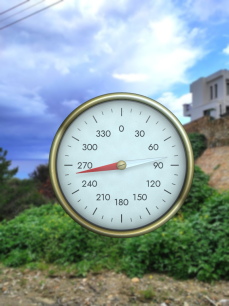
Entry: ° 260
